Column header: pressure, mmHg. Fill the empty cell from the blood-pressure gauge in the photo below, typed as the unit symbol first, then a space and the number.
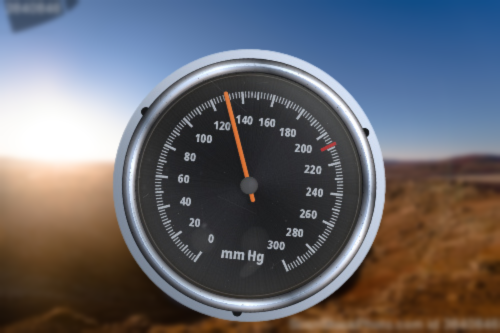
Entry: mmHg 130
